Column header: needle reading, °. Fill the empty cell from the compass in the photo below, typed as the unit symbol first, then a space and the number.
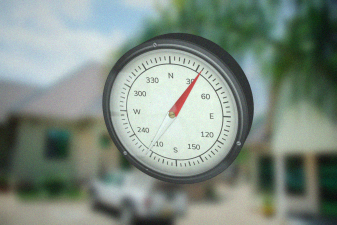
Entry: ° 35
